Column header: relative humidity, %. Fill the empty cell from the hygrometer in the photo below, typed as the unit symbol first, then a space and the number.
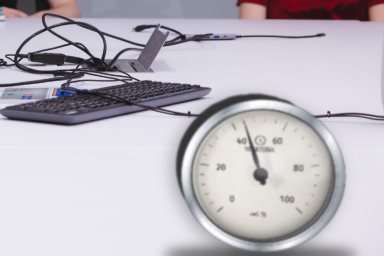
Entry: % 44
